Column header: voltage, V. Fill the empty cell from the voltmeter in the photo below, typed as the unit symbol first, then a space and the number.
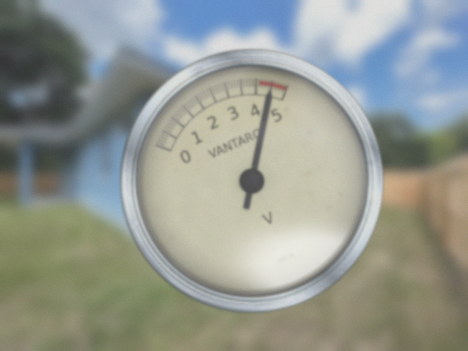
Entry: V 4.5
